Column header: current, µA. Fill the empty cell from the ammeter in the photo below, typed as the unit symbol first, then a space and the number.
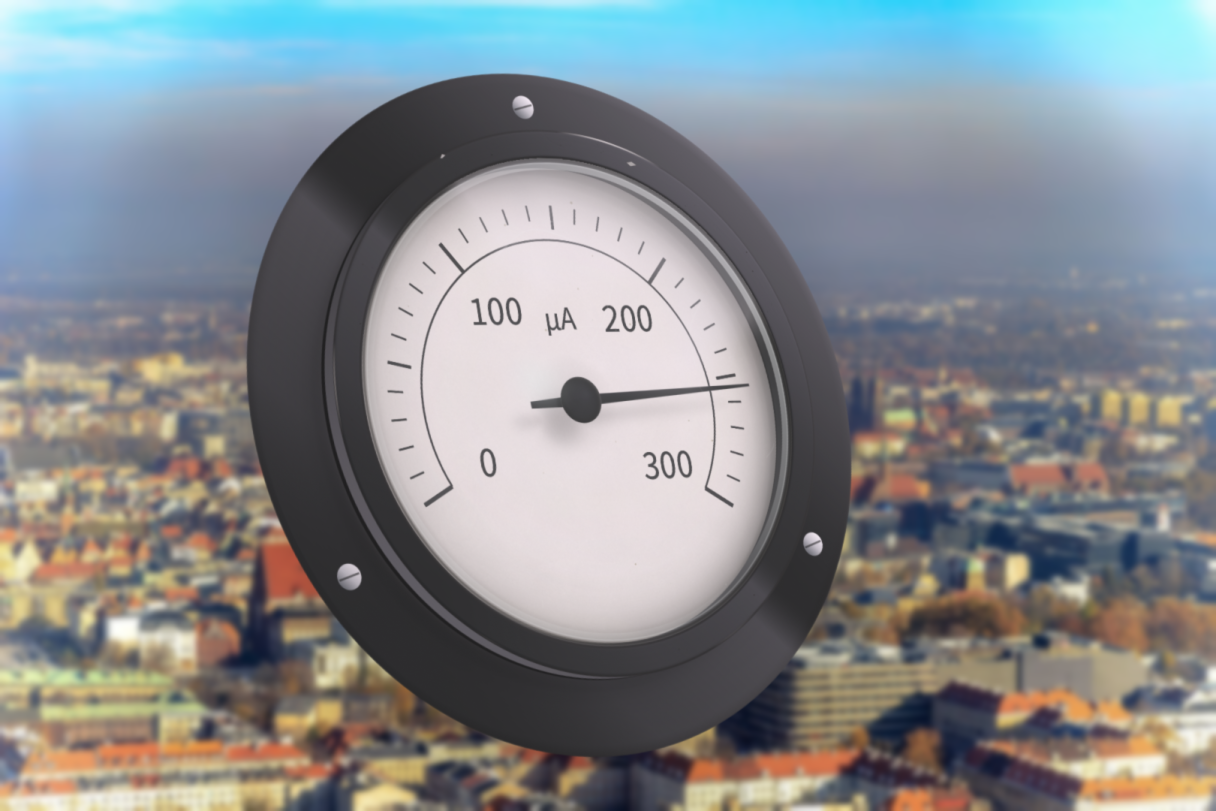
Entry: µA 255
